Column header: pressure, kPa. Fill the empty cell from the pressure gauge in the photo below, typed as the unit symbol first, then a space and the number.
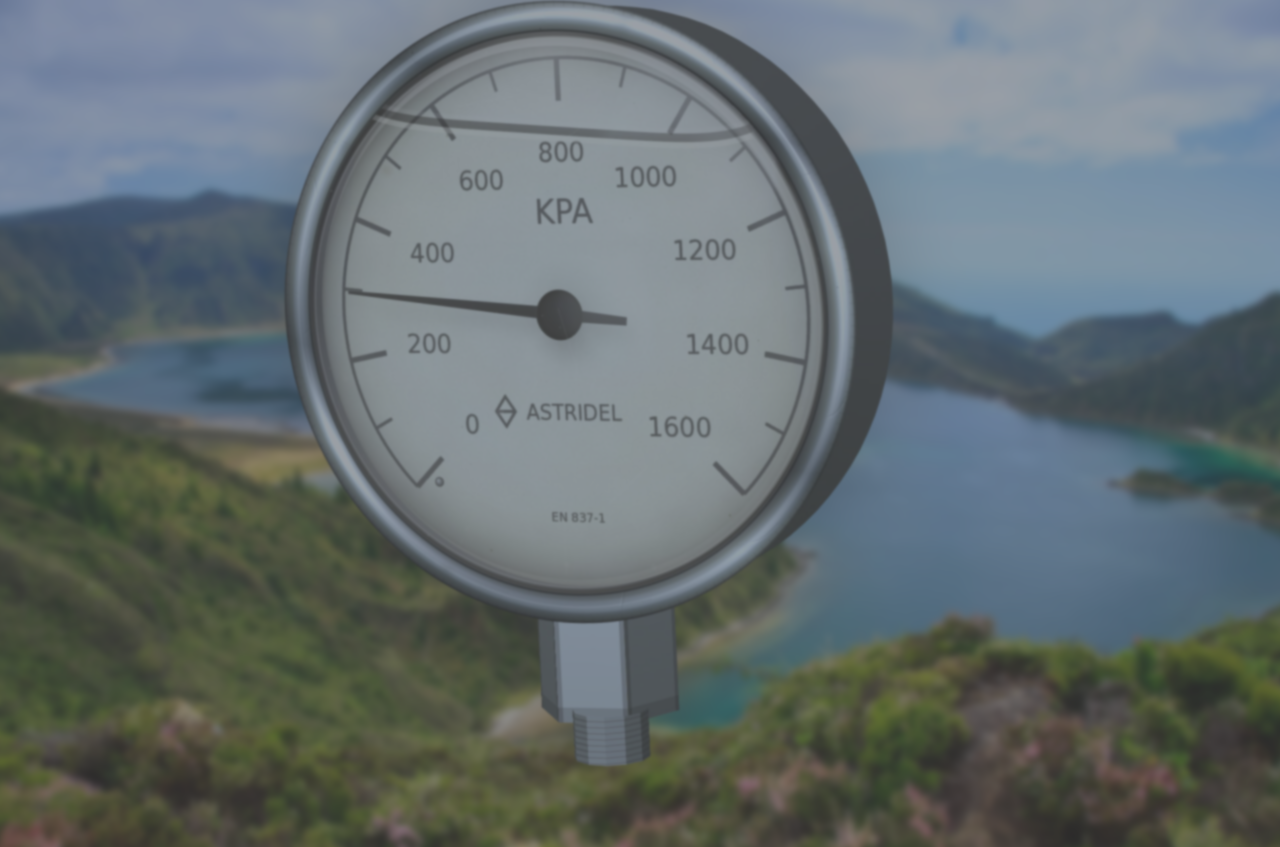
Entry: kPa 300
